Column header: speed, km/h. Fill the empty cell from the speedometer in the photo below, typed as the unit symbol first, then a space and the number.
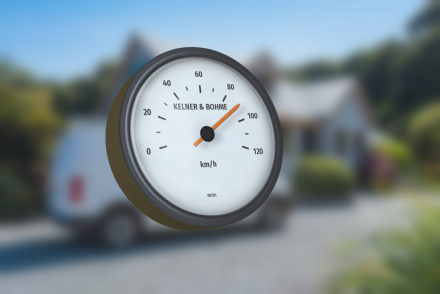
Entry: km/h 90
